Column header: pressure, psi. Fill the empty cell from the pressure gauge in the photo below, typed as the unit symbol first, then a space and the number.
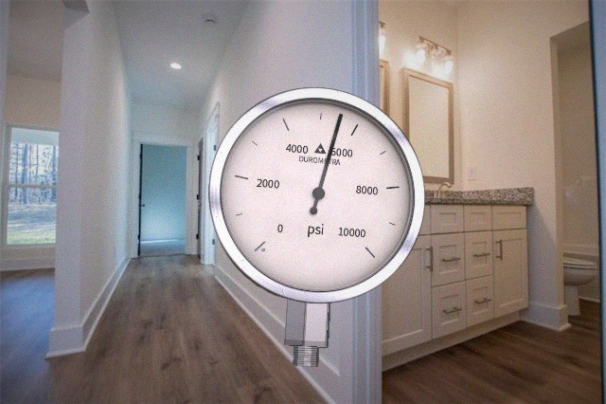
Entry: psi 5500
